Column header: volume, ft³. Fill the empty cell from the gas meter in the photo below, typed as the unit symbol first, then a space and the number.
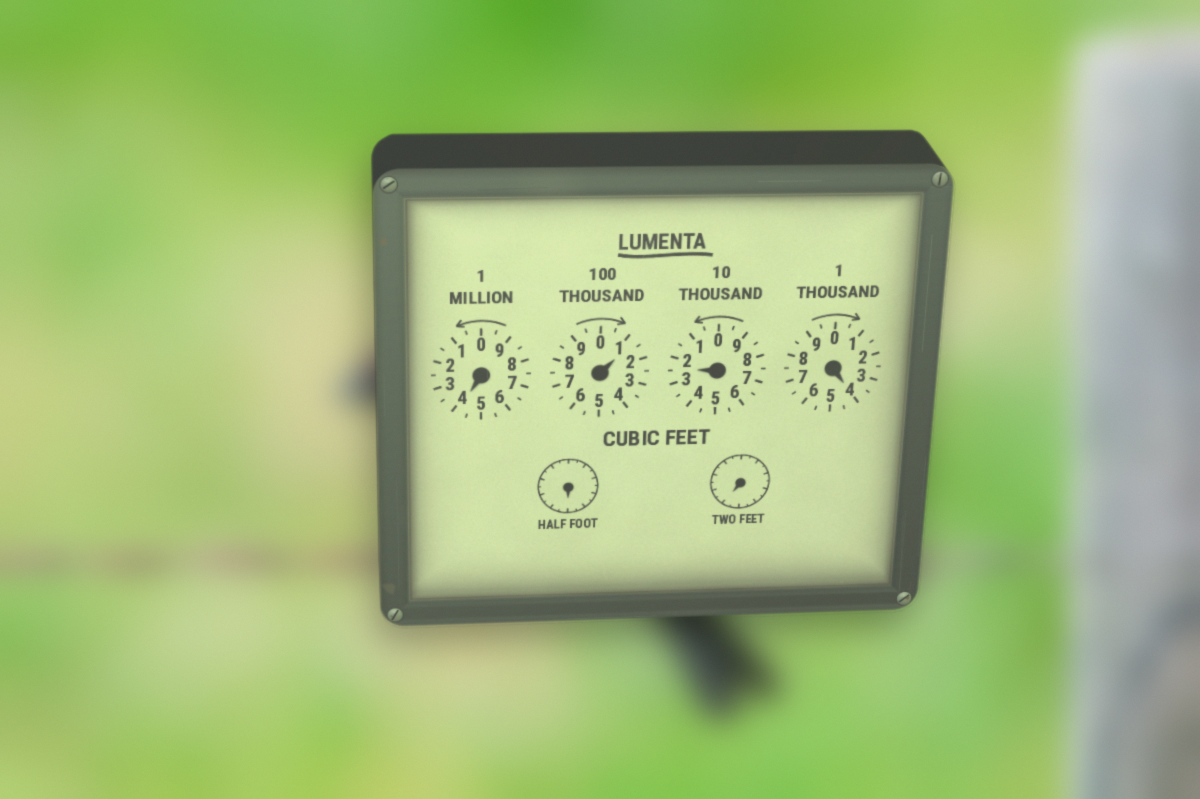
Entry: ft³ 412400
